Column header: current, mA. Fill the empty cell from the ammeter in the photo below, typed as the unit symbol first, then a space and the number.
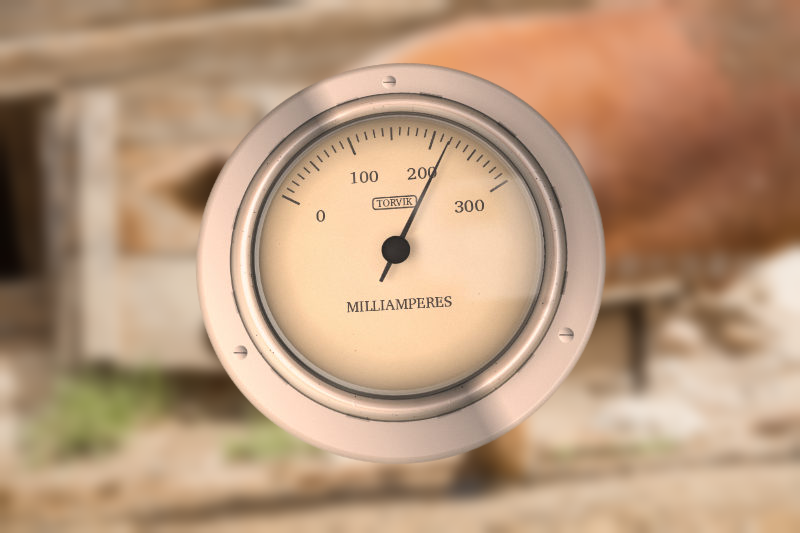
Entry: mA 220
